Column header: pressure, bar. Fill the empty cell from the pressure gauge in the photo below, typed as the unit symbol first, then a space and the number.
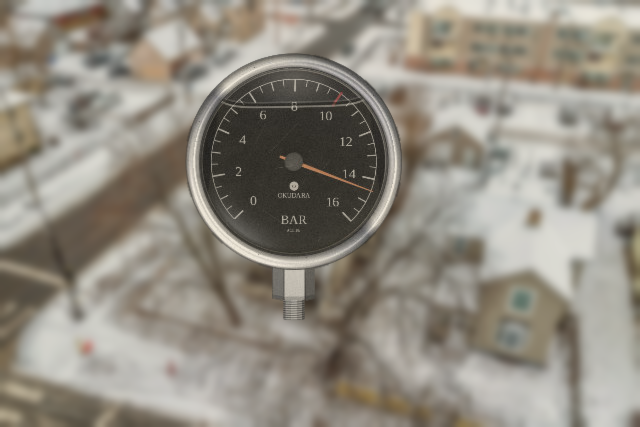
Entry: bar 14.5
